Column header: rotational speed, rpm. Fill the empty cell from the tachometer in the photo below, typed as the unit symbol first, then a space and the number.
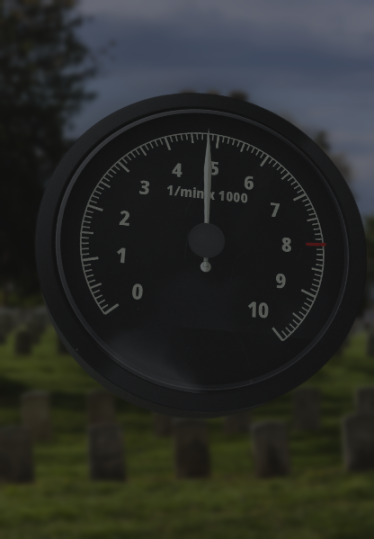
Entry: rpm 4800
